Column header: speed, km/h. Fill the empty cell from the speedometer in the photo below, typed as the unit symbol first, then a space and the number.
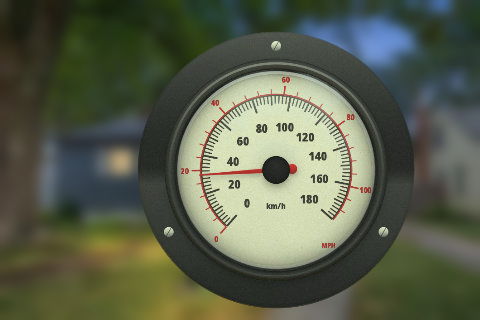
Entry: km/h 30
